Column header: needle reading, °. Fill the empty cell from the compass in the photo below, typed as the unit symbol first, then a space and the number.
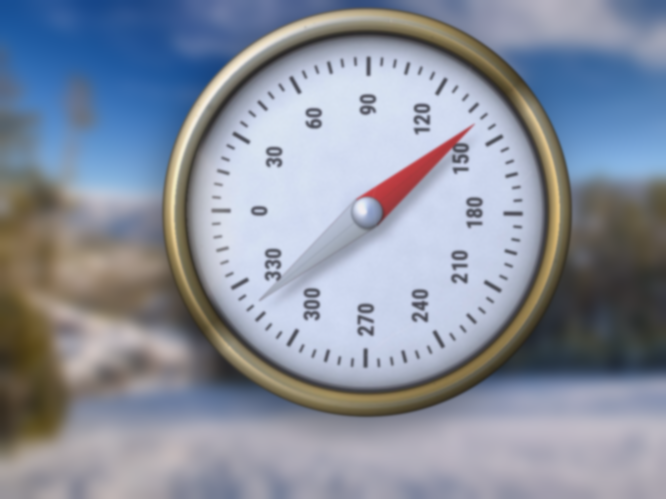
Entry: ° 140
